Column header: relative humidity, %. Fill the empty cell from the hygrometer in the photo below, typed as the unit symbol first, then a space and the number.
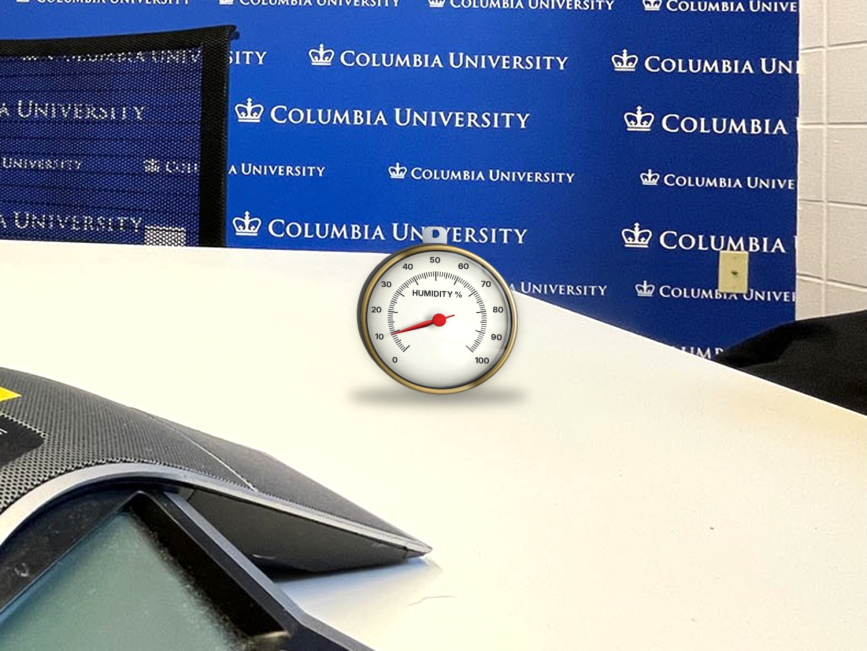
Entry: % 10
